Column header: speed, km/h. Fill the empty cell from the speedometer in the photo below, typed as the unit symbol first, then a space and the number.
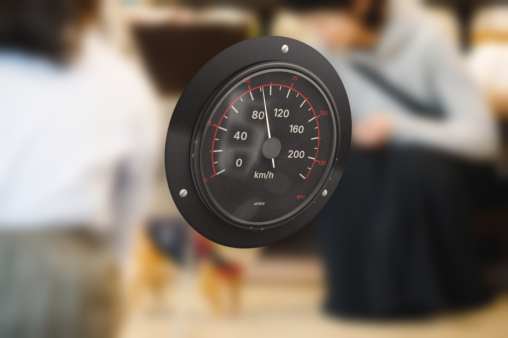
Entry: km/h 90
